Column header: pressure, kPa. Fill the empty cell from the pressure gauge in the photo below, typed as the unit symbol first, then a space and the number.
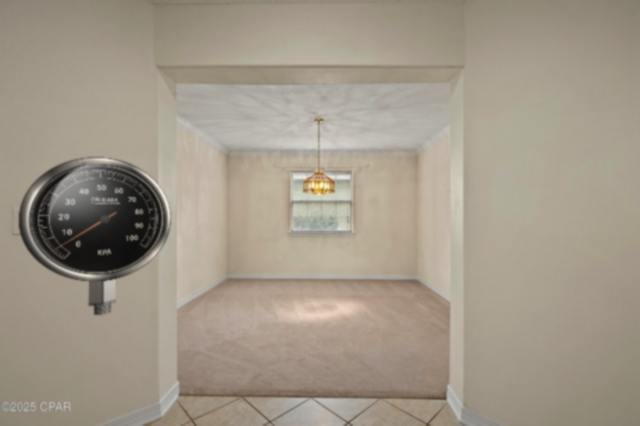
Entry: kPa 5
